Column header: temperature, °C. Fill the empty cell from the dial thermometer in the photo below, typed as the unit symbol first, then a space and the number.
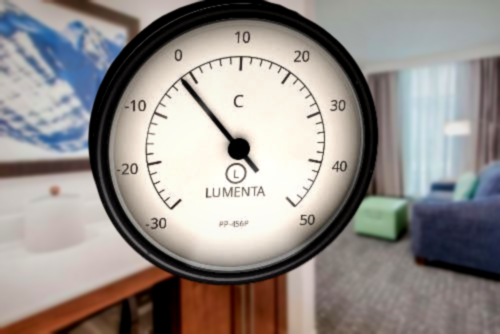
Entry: °C -2
